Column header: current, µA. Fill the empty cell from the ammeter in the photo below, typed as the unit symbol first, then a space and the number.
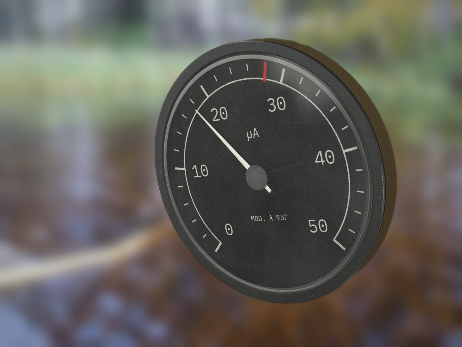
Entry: µA 18
